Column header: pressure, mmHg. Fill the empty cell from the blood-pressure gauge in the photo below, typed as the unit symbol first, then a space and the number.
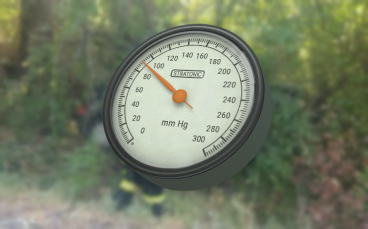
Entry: mmHg 90
